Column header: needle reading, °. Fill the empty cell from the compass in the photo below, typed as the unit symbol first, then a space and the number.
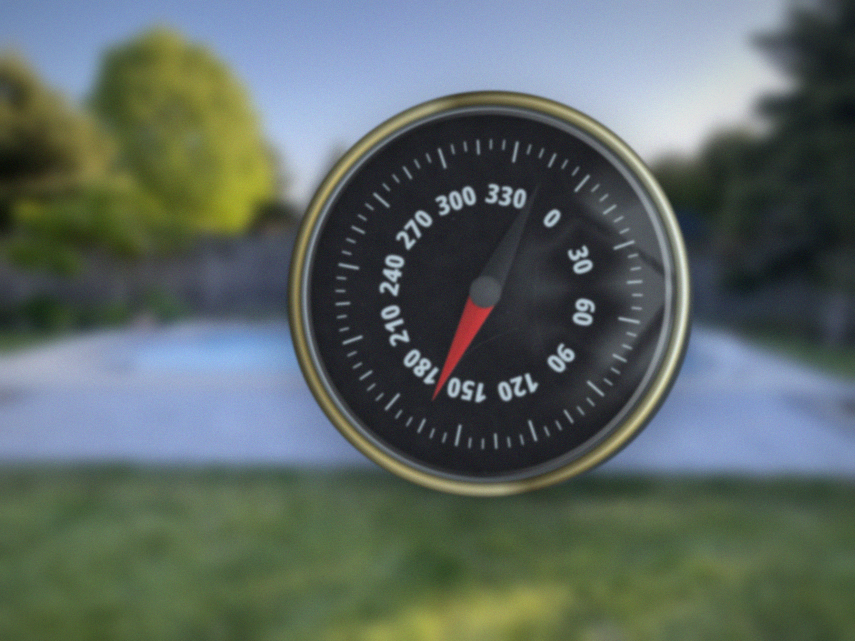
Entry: ° 165
